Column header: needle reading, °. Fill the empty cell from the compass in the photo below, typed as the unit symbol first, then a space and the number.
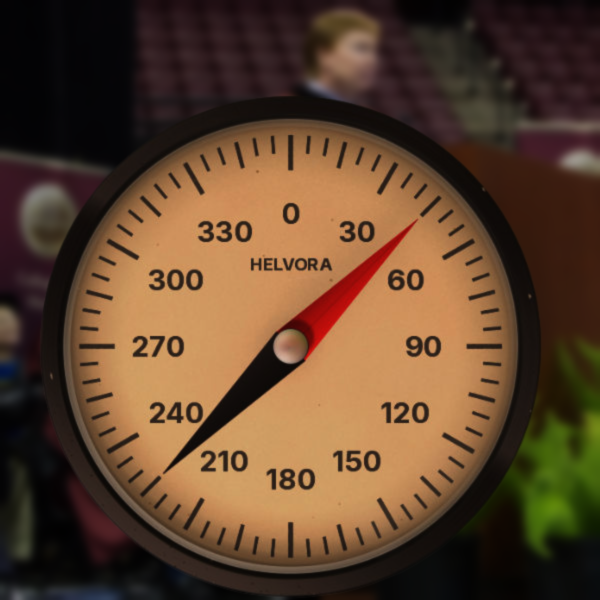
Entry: ° 45
